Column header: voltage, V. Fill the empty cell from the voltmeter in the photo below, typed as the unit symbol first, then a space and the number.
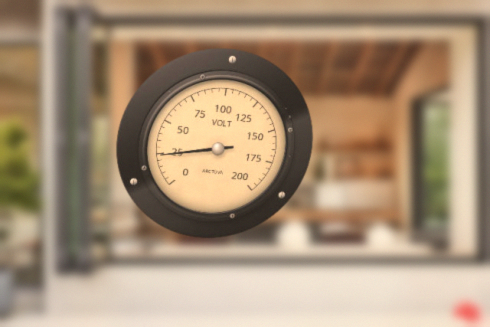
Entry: V 25
